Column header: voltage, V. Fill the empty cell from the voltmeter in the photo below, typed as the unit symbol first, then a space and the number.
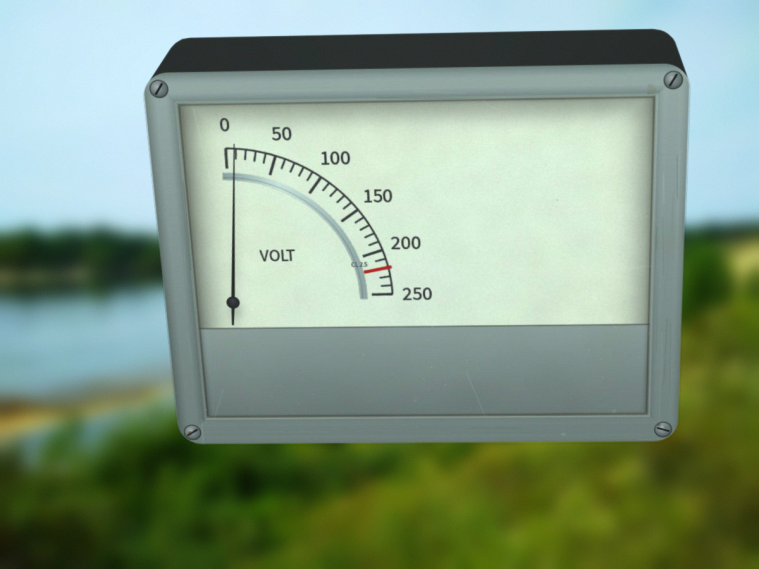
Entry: V 10
